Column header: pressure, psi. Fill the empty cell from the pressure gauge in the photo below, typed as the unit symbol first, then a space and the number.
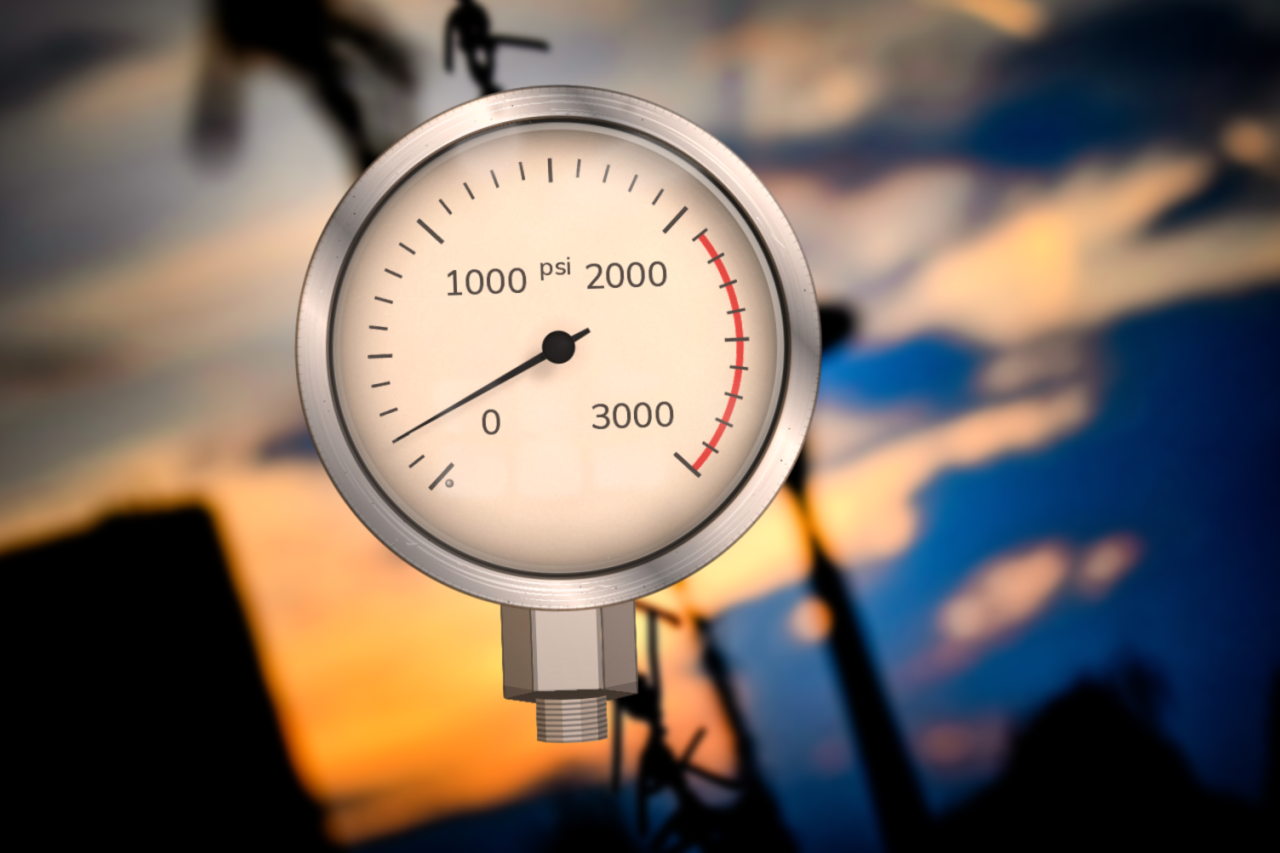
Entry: psi 200
